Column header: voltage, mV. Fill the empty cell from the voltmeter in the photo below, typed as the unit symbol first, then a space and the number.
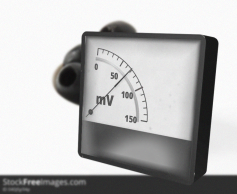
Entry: mV 70
